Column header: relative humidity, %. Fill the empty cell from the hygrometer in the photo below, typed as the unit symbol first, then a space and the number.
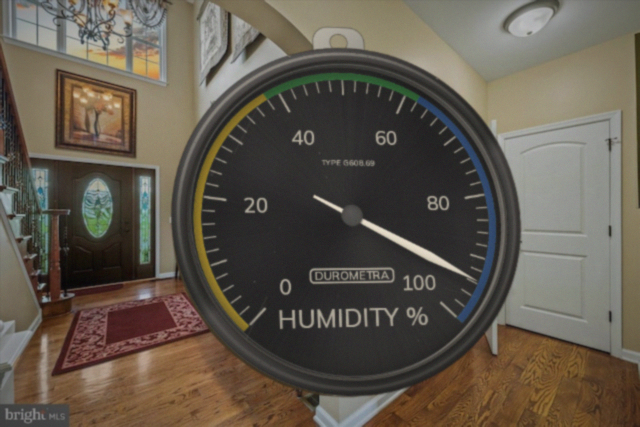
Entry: % 94
